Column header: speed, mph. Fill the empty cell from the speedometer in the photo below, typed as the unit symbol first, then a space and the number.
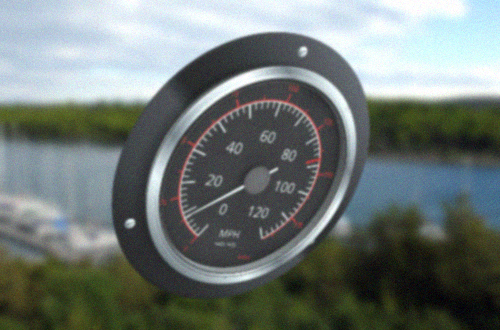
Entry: mph 10
